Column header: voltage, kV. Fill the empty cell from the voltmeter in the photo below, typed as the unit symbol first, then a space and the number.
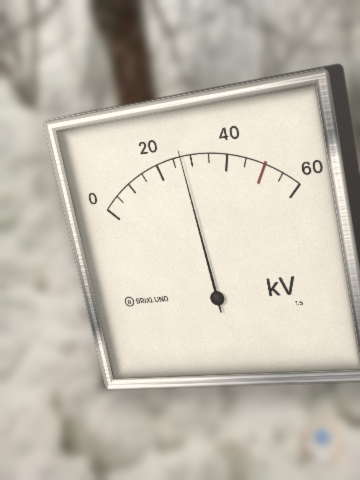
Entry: kV 27.5
